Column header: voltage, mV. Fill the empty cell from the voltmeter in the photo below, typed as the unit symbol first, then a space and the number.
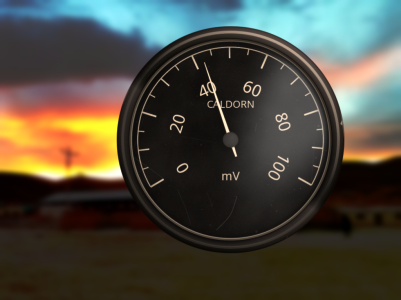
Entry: mV 42.5
